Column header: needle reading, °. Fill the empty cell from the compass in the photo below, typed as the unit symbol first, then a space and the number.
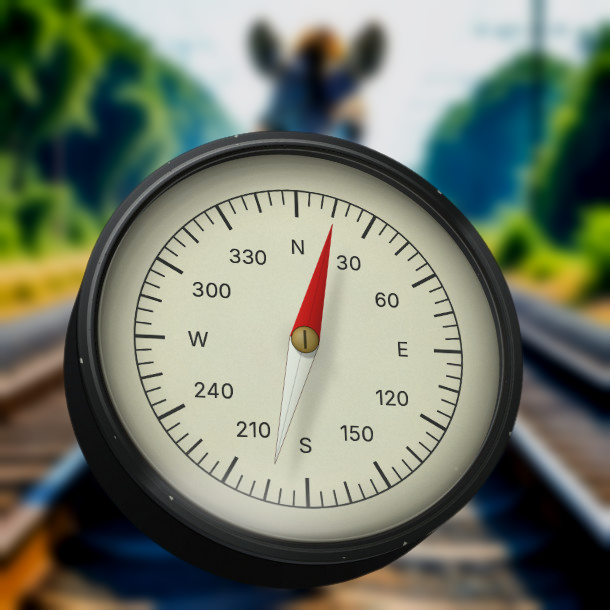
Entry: ° 15
